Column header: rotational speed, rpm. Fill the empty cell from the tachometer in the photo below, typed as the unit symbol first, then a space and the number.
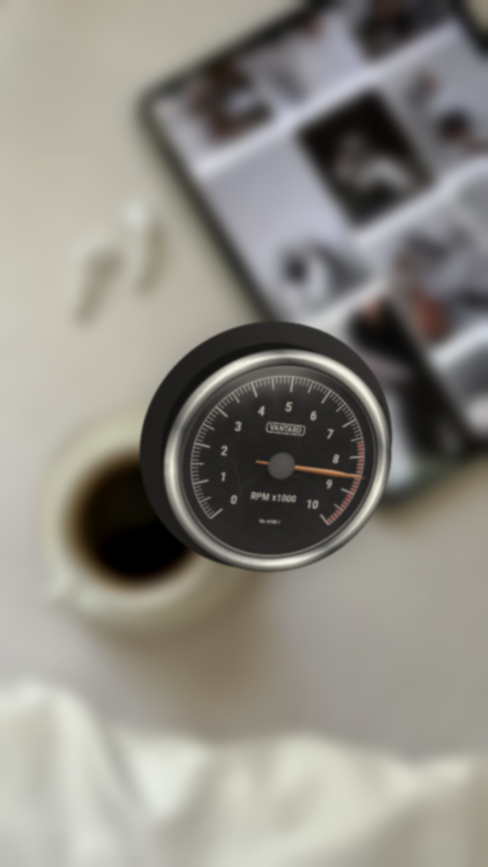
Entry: rpm 8500
